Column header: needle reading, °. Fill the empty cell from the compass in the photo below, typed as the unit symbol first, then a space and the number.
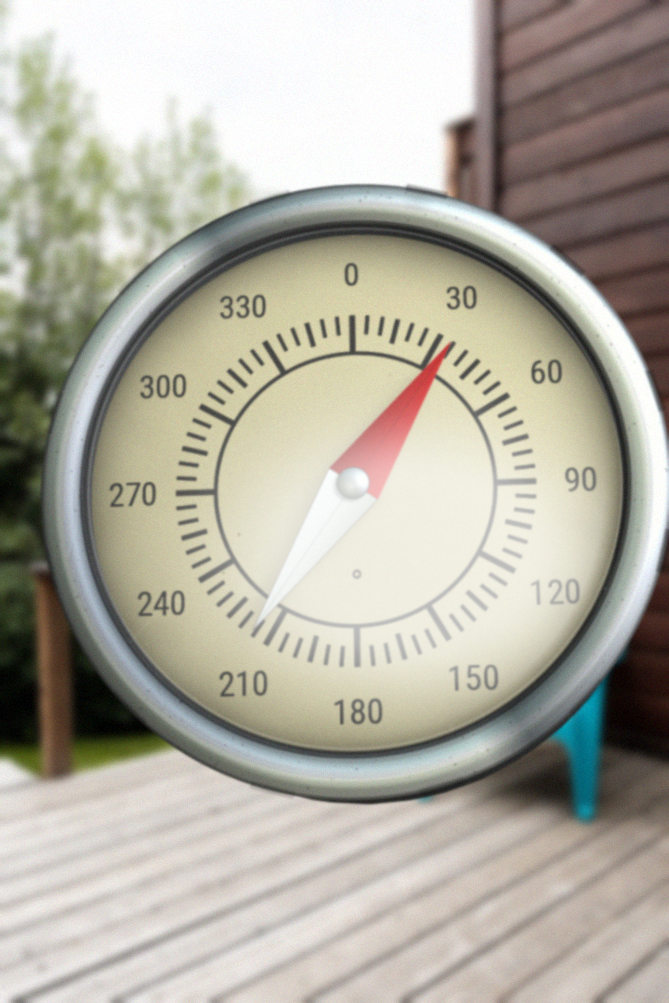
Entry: ° 35
